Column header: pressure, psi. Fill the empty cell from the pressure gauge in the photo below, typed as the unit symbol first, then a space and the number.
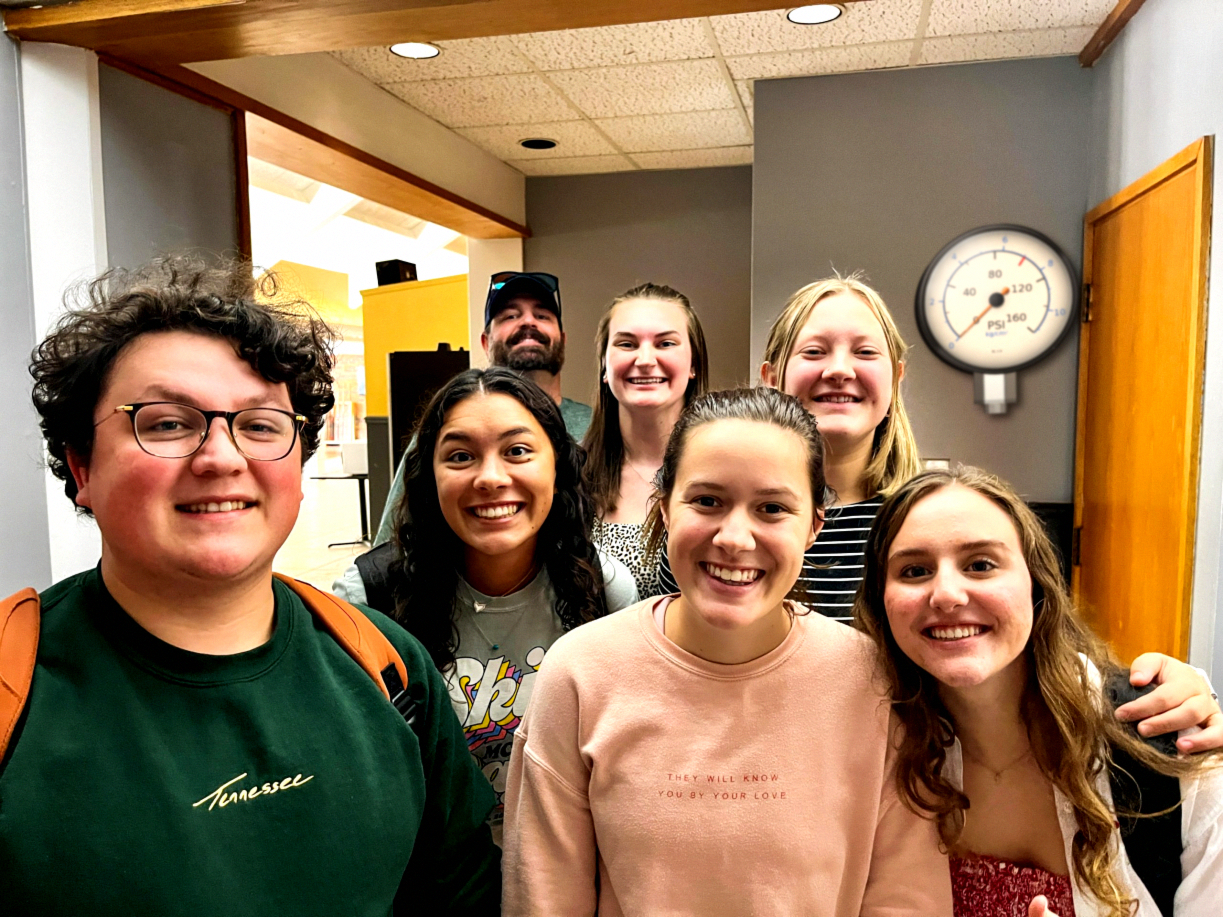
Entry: psi 0
